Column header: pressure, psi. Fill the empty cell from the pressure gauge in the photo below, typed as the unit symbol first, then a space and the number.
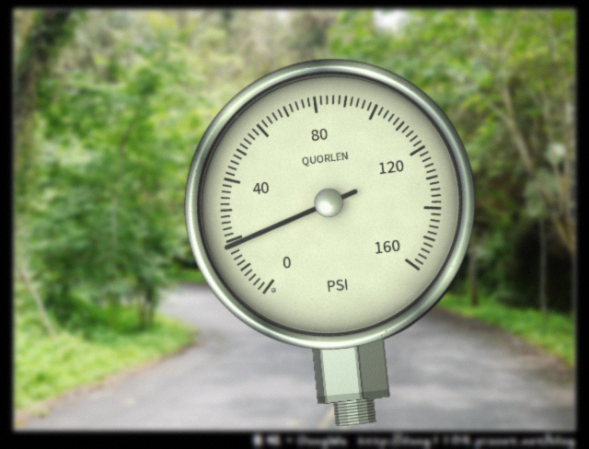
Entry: psi 18
